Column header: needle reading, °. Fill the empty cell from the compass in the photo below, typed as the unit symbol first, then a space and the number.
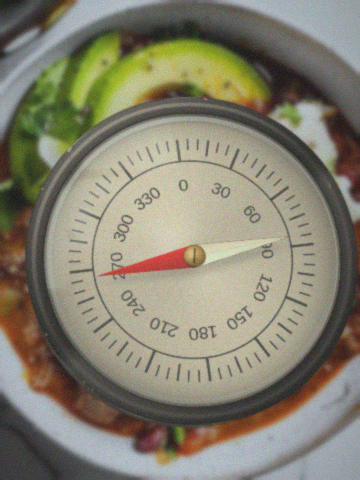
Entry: ° 265
